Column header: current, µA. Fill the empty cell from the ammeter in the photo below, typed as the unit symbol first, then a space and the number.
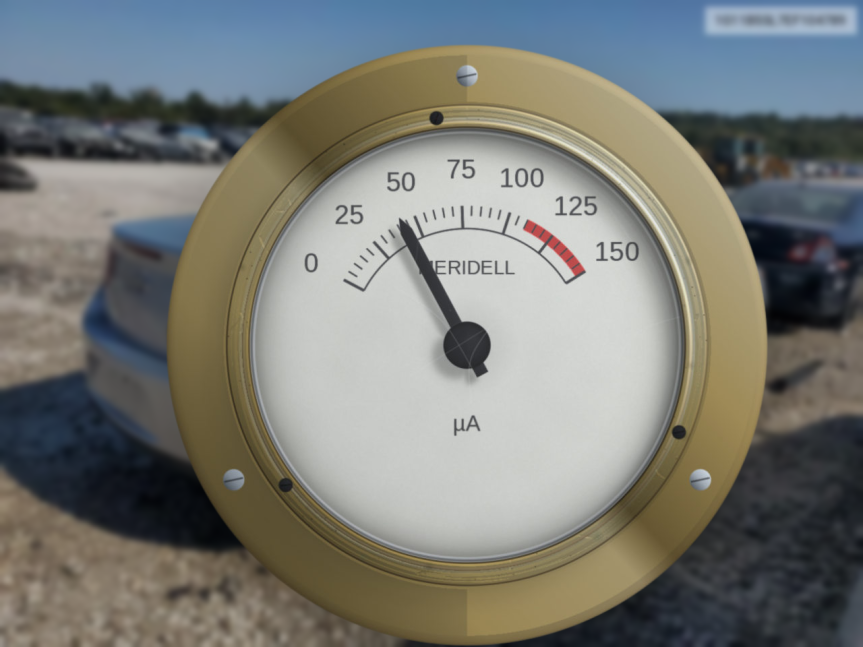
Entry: µA 42.5
